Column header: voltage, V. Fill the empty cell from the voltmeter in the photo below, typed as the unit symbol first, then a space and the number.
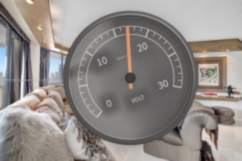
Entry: V 17
